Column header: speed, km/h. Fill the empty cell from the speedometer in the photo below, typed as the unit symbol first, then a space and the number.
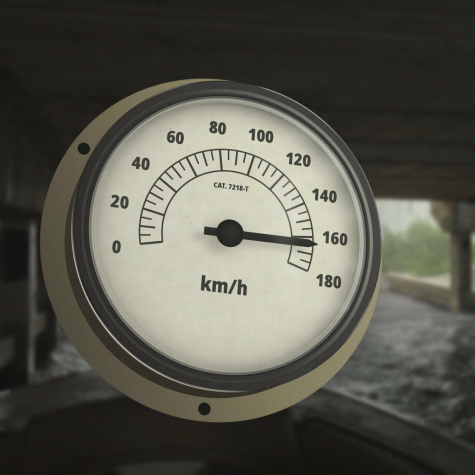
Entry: km/h 165
